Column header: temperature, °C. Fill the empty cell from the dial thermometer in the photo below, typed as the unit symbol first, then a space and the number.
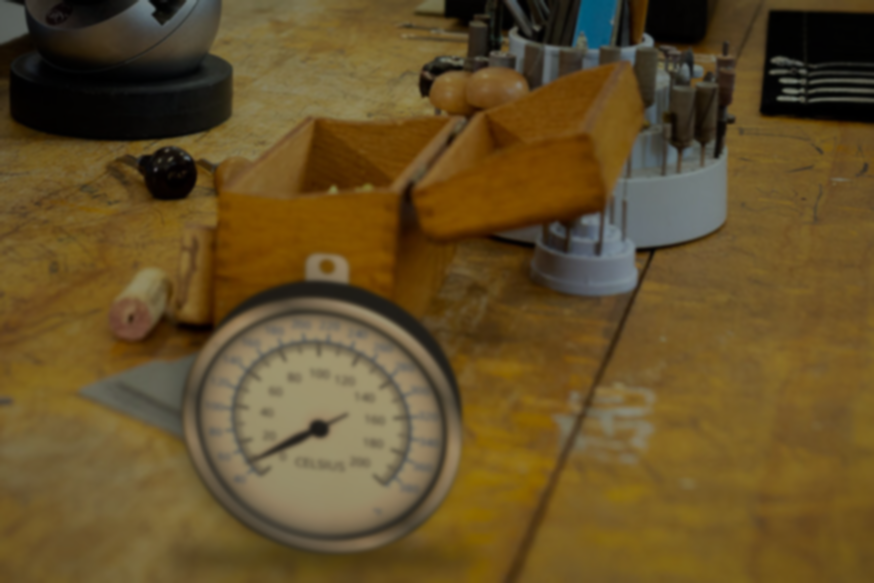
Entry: °C 10
